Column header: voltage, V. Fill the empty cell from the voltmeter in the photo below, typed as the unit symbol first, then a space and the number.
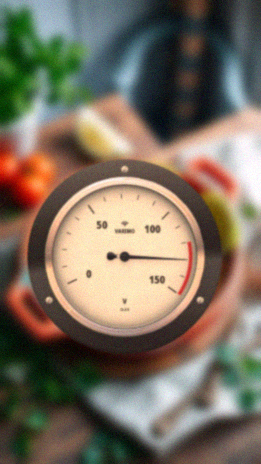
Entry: V 130
